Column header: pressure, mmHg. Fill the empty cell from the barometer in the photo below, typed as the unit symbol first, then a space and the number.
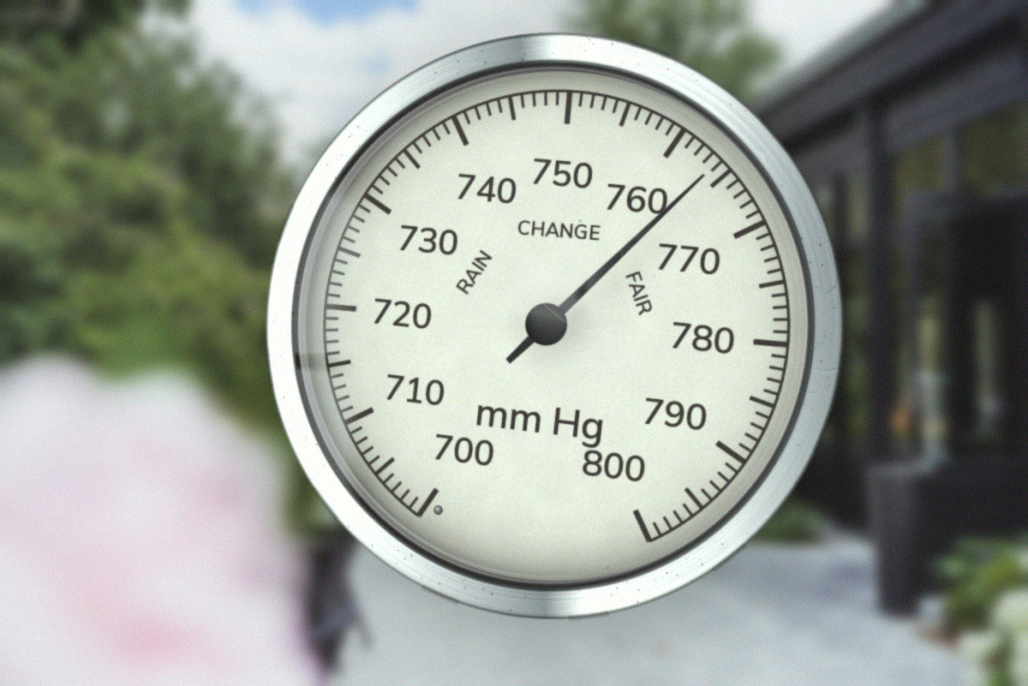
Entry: mmHg 764
